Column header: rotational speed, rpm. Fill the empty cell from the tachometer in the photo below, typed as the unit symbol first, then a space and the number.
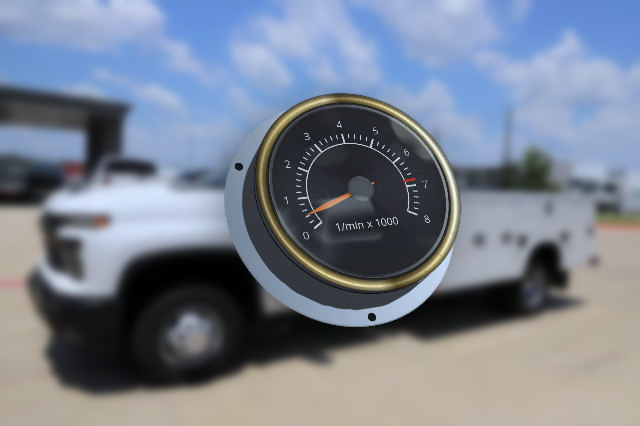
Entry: rpm 400
